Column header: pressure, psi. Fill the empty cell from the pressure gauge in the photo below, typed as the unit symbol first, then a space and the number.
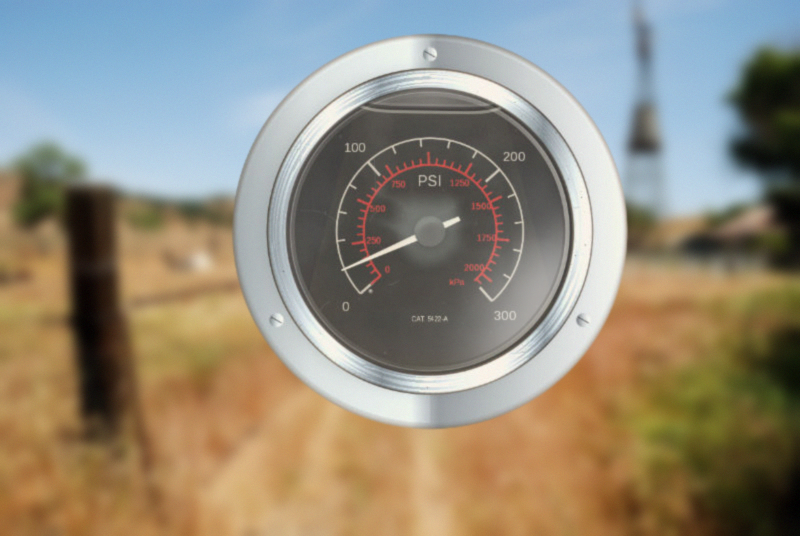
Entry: psi 20
